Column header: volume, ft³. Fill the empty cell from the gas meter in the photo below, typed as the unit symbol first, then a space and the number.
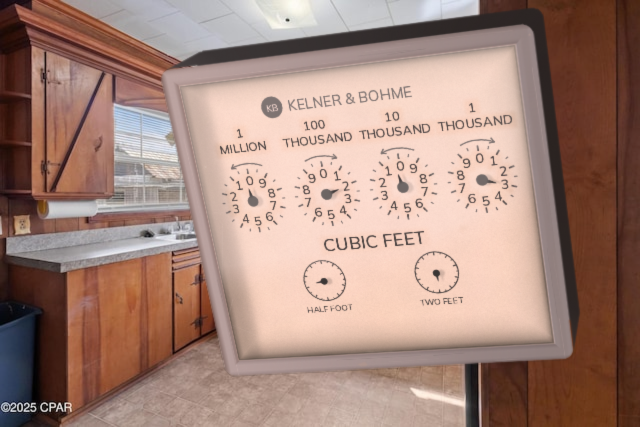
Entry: ft³ 20300
